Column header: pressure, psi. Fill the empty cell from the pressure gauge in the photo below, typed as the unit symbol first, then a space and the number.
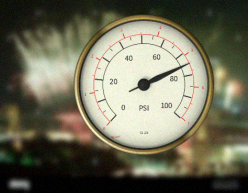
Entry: psi 75
